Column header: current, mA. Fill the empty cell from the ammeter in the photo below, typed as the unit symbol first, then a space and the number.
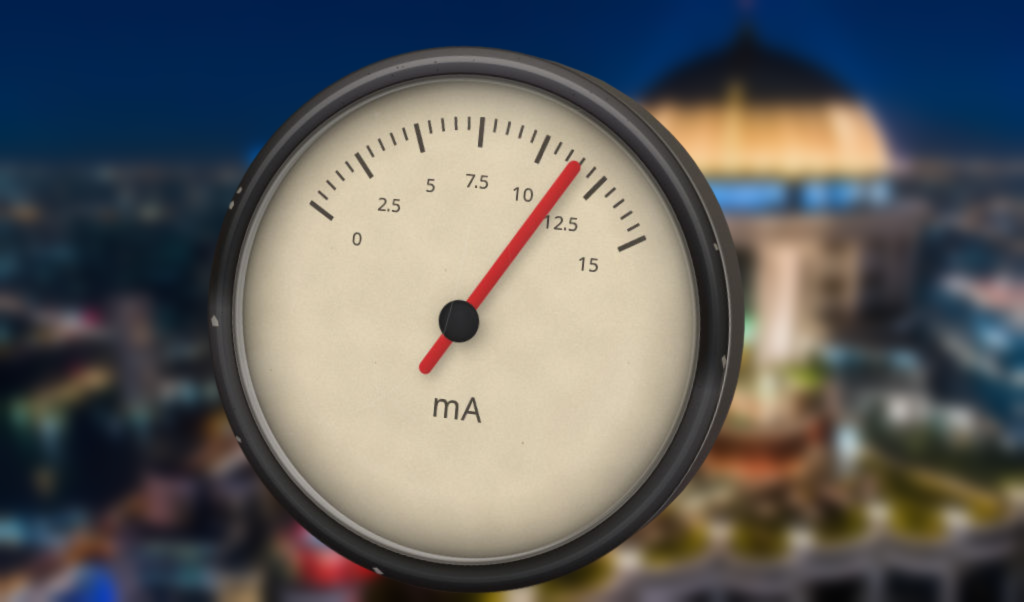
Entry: mA 11.5
